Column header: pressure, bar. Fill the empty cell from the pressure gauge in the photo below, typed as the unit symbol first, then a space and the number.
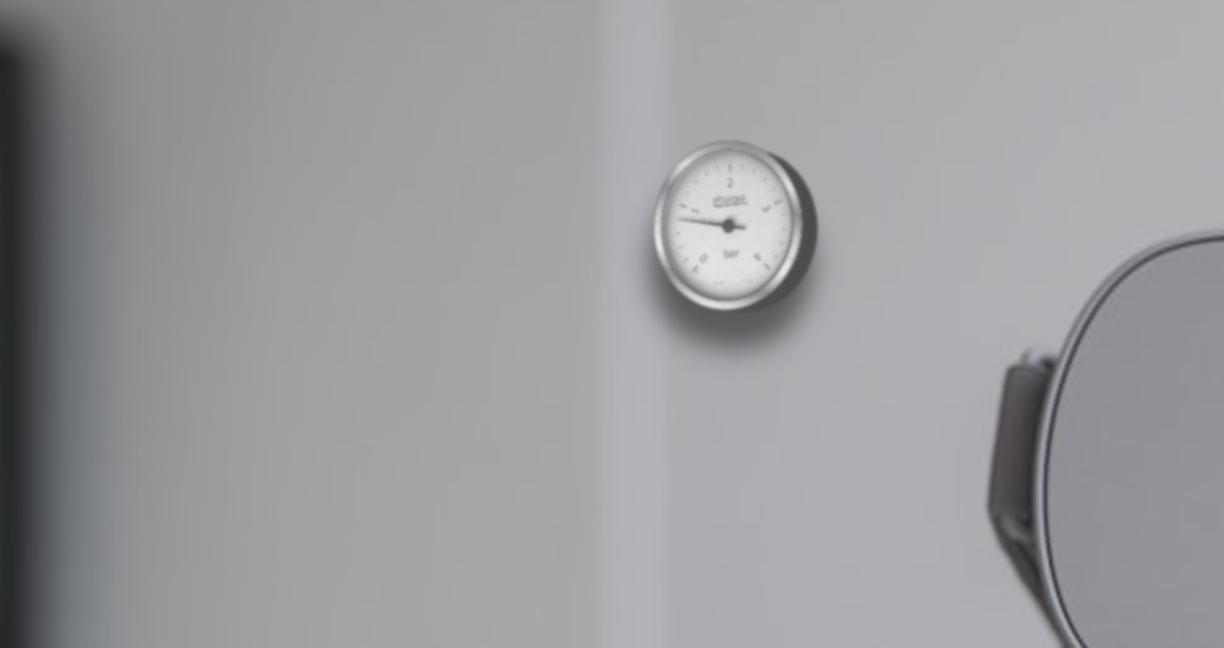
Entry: bar 0.8
